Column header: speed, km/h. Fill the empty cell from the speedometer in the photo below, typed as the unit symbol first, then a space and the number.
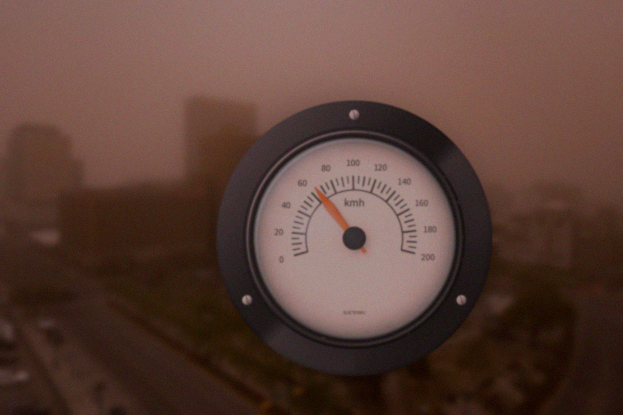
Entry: km/h 65
